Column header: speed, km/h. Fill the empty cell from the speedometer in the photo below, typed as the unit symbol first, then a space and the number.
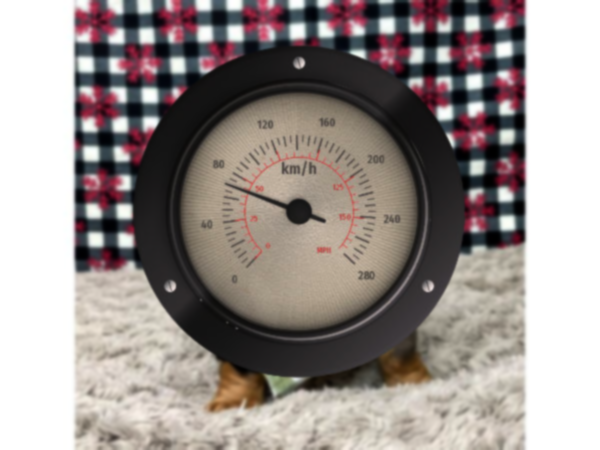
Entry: km/h 70
